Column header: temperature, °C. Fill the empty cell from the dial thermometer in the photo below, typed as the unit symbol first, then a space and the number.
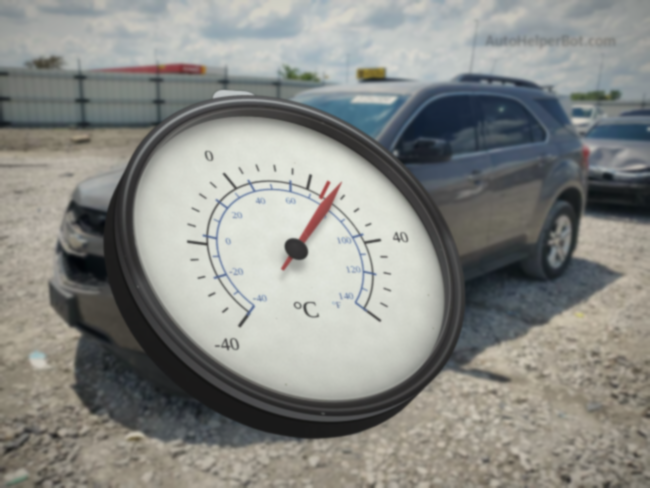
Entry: °C 26
